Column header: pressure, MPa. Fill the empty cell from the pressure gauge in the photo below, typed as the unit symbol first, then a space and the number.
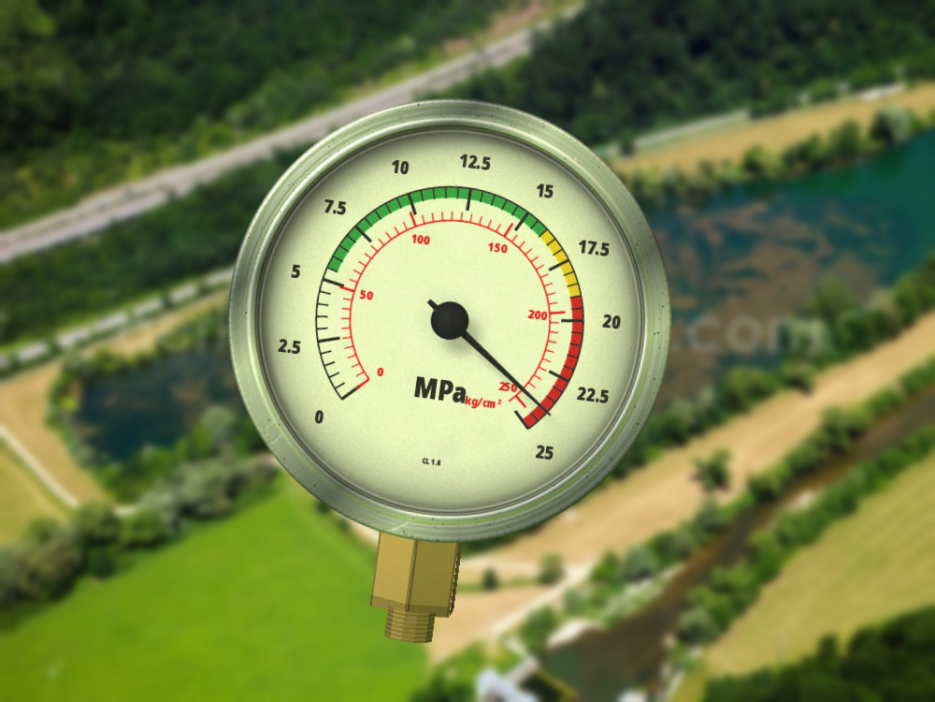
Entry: MPa 24
